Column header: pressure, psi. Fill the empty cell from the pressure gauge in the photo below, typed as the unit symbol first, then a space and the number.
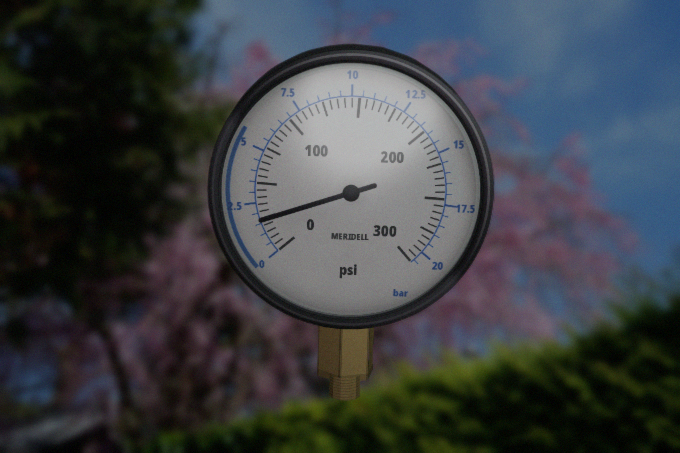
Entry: psi 25
